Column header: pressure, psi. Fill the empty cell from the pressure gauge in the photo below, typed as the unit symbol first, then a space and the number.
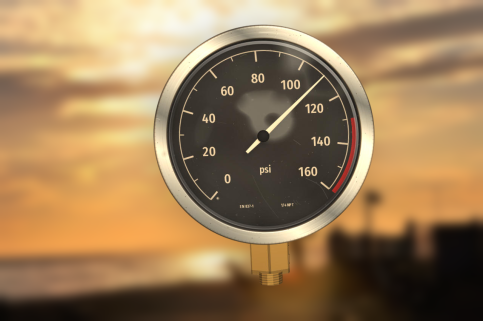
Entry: psi 110
